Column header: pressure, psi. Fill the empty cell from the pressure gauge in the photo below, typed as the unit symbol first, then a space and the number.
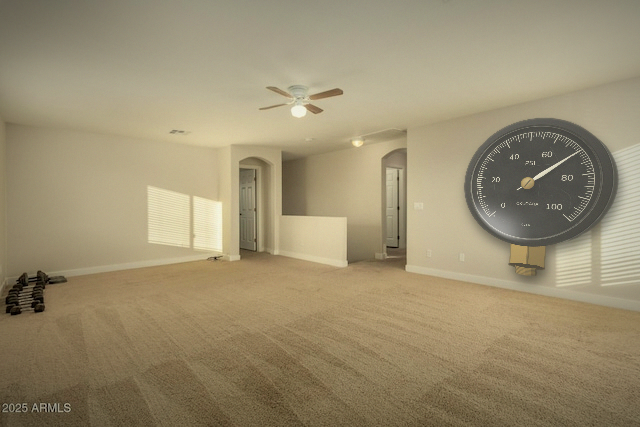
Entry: psi 70
